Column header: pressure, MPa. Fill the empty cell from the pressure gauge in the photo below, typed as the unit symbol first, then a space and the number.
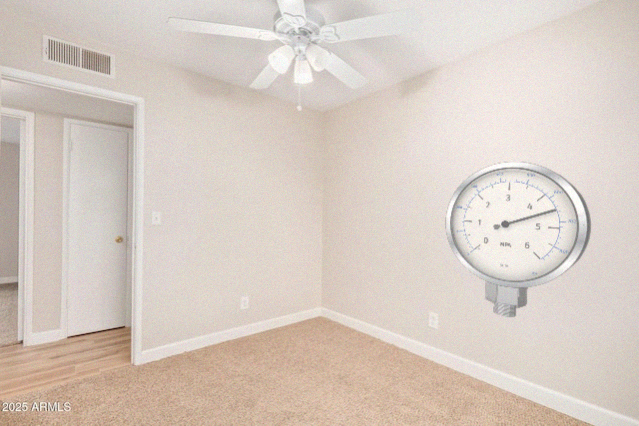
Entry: MPa 4.5
